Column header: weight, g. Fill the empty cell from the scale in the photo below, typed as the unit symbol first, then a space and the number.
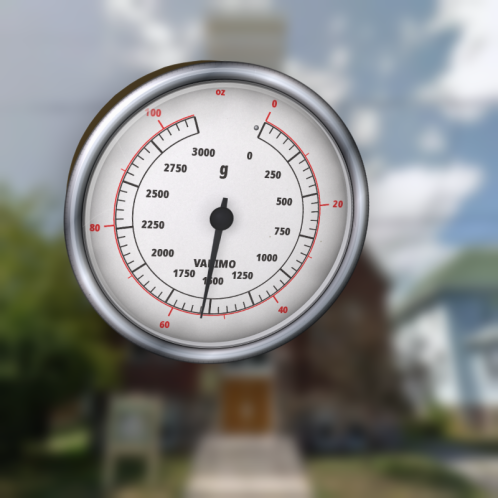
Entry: g 1550
